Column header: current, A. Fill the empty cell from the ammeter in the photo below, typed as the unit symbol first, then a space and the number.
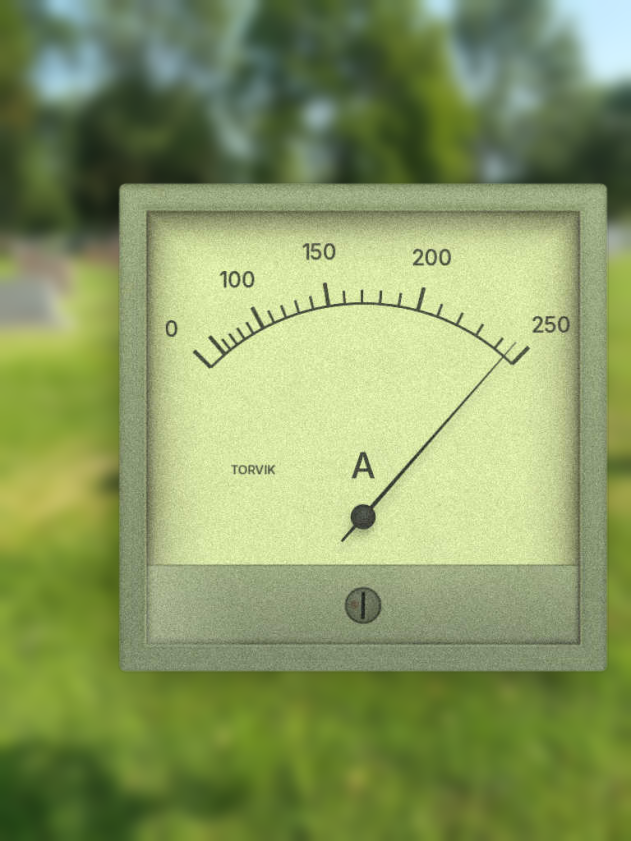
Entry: A 245
